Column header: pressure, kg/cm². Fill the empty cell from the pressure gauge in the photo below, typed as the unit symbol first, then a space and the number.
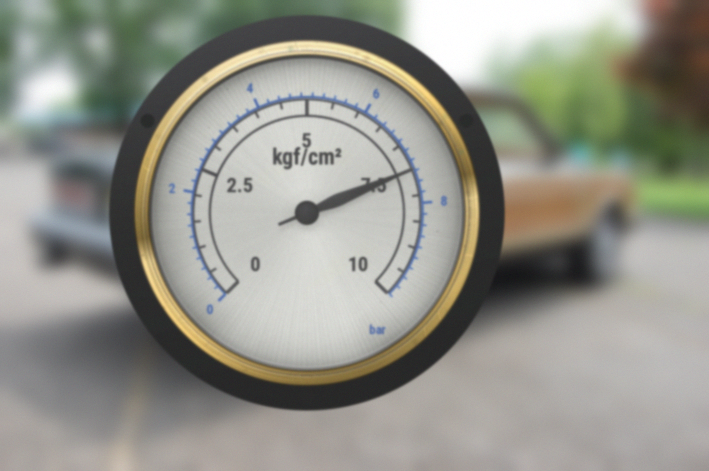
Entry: kg/cm² 7.5
